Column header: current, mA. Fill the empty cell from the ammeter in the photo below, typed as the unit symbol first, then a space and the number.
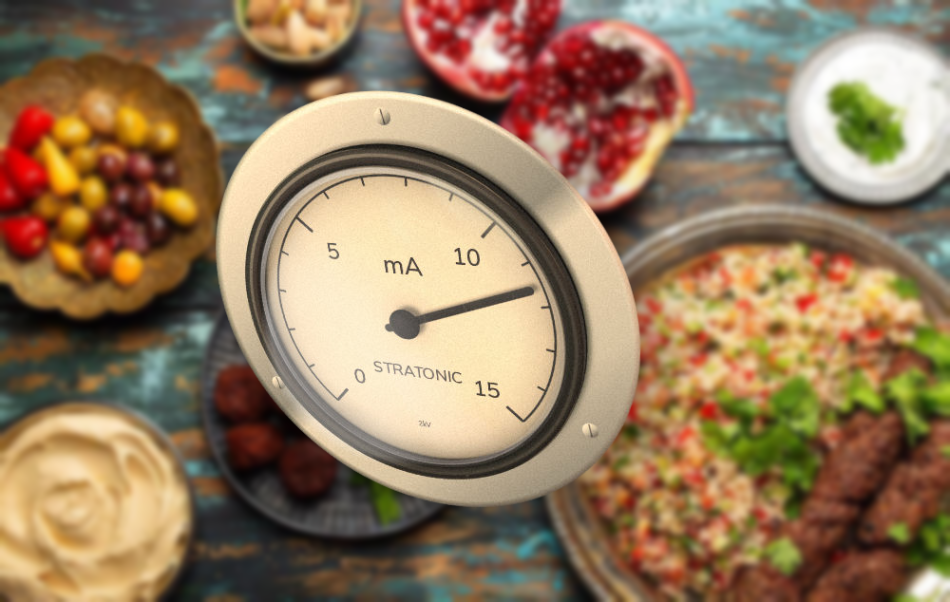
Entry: mA 11.5
